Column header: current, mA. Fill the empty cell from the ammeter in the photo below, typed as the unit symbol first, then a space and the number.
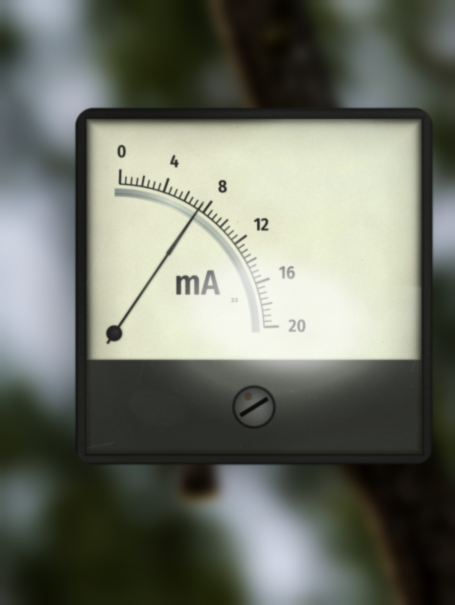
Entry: mA 7.5
